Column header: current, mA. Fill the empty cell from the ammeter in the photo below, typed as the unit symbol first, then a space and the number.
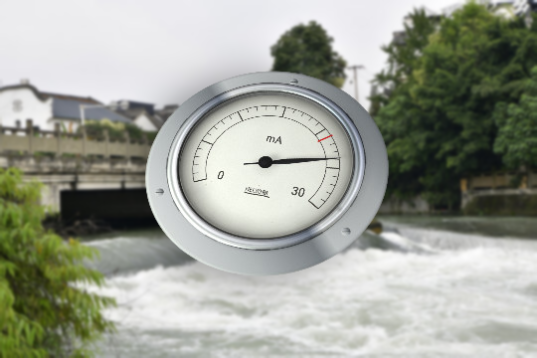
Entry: mA 24
